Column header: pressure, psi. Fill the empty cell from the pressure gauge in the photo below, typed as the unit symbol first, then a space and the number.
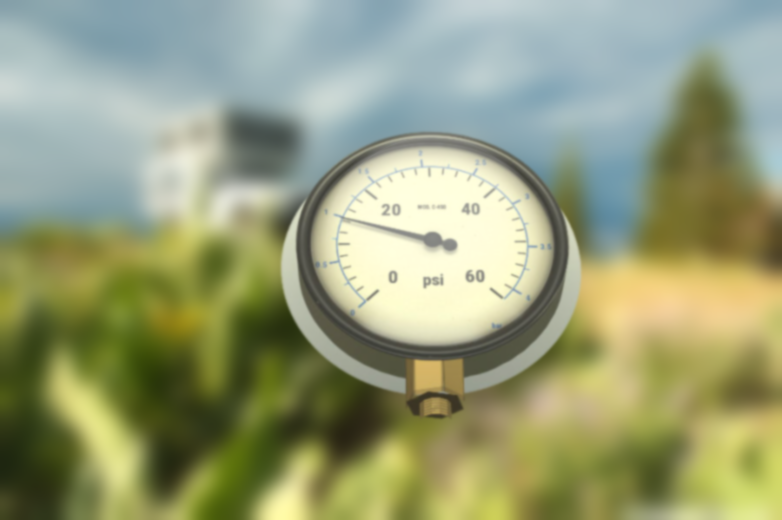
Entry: psi 14
